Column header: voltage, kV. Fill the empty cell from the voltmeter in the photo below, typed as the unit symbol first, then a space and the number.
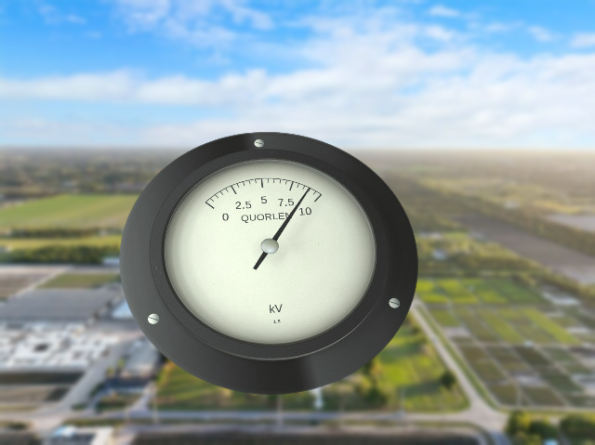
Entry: kV 9
